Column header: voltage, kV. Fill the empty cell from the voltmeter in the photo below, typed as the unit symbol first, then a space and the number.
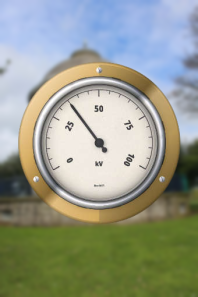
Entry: kV 35
